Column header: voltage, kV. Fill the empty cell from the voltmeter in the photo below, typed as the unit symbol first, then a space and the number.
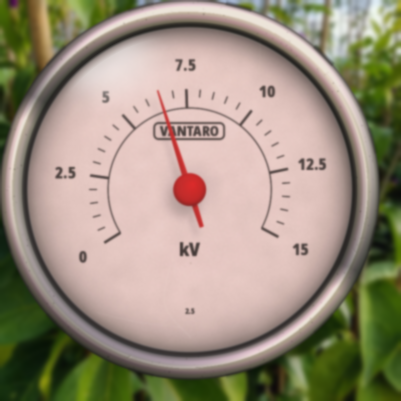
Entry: kV 6.5
